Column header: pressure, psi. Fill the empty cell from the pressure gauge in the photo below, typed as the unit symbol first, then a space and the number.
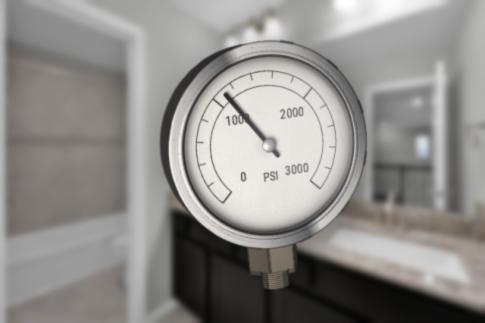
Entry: psi 1100
